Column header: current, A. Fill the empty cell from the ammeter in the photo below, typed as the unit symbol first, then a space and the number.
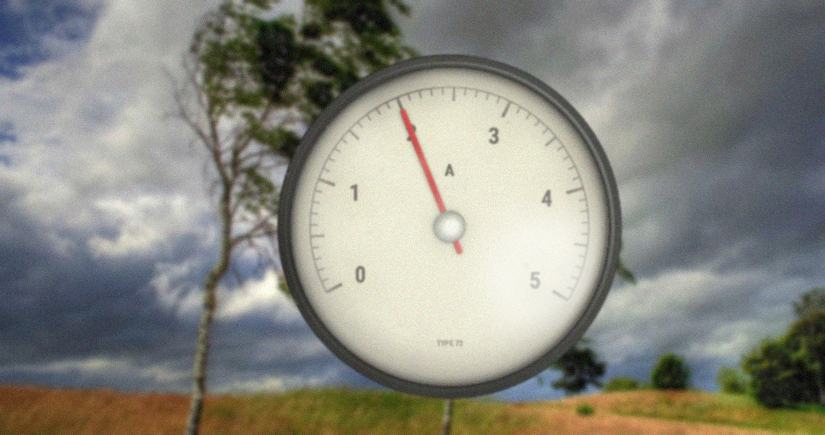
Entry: A 2
